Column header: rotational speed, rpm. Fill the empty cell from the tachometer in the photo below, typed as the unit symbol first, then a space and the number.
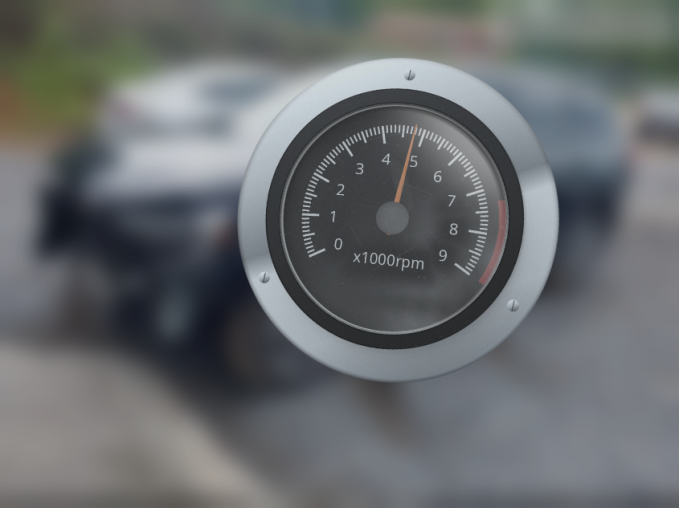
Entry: rpm 4800
